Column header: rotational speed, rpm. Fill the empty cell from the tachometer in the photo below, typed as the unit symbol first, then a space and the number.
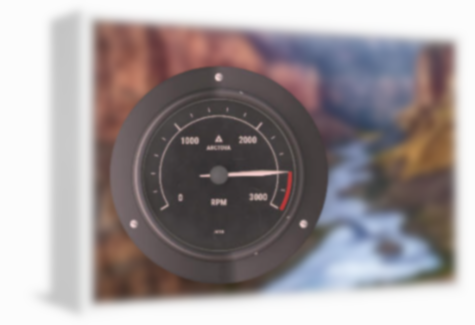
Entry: rpm 2600
